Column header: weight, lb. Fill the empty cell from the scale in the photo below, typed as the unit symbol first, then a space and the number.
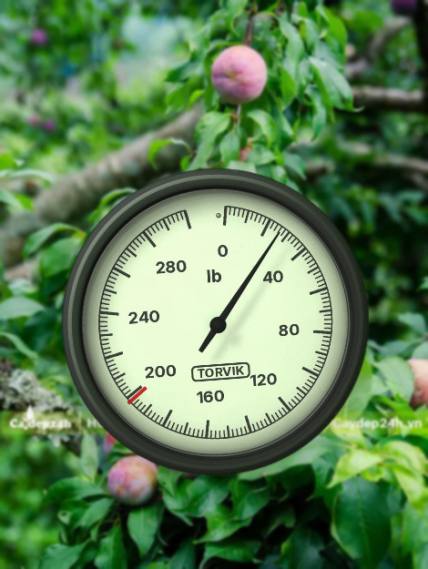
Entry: lb 26
